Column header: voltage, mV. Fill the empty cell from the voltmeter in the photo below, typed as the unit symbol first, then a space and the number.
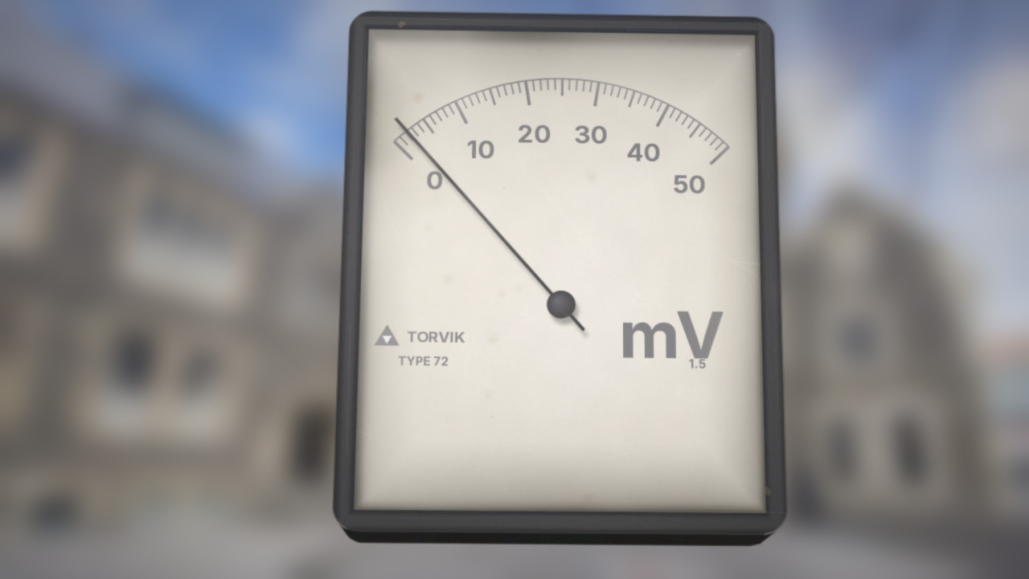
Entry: mV 2
